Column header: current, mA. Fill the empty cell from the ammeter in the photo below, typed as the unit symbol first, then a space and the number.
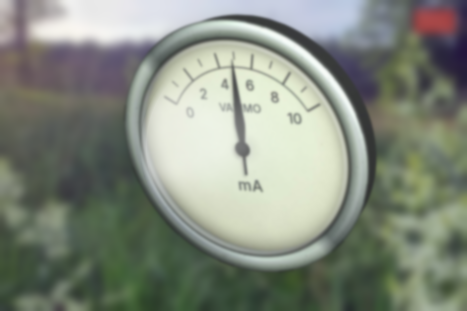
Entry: mA 5
